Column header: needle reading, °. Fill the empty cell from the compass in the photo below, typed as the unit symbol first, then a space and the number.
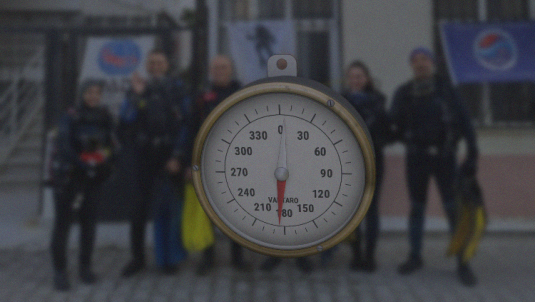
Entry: ° 185
